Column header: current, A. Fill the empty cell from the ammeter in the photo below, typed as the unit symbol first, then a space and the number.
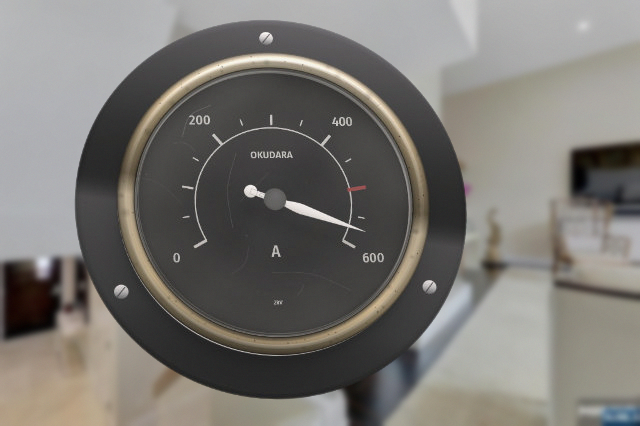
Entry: A 575
